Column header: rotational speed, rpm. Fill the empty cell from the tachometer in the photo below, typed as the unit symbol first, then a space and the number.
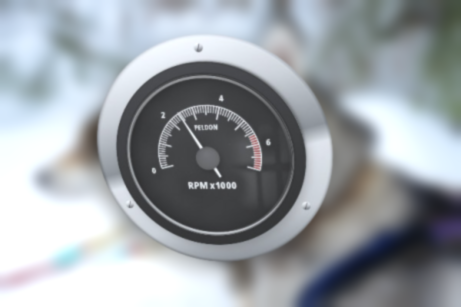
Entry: rpm 2500
